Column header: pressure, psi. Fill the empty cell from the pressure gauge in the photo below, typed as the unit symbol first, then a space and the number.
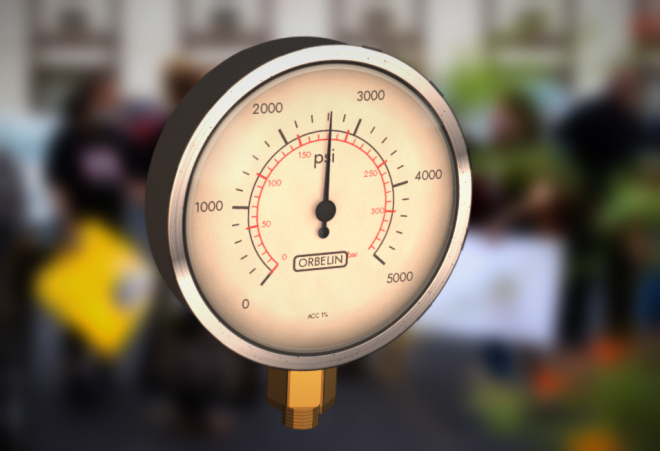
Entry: psi 2600
